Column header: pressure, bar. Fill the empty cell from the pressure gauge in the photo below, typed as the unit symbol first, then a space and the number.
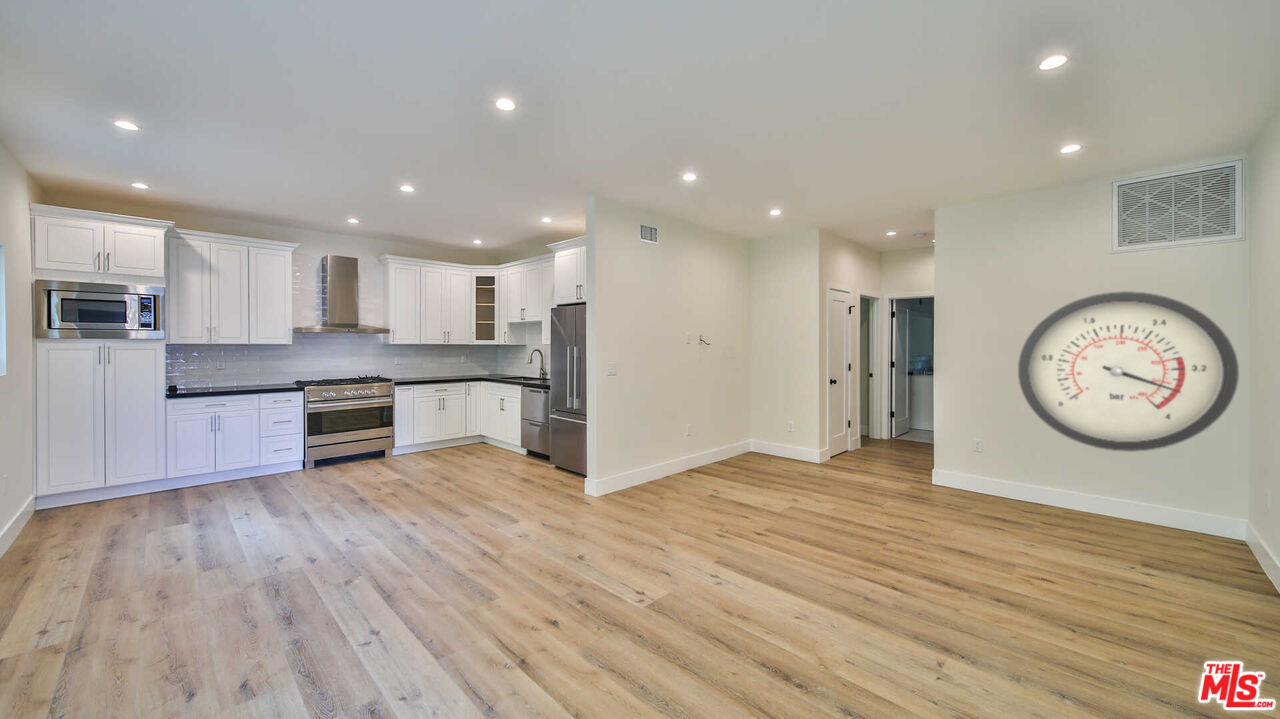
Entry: bar 3.6
